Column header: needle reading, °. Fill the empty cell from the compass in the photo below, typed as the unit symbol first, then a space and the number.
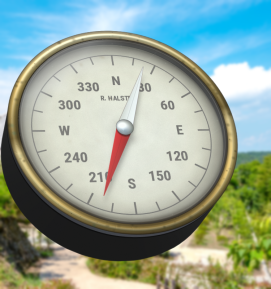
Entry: ° 202.5
